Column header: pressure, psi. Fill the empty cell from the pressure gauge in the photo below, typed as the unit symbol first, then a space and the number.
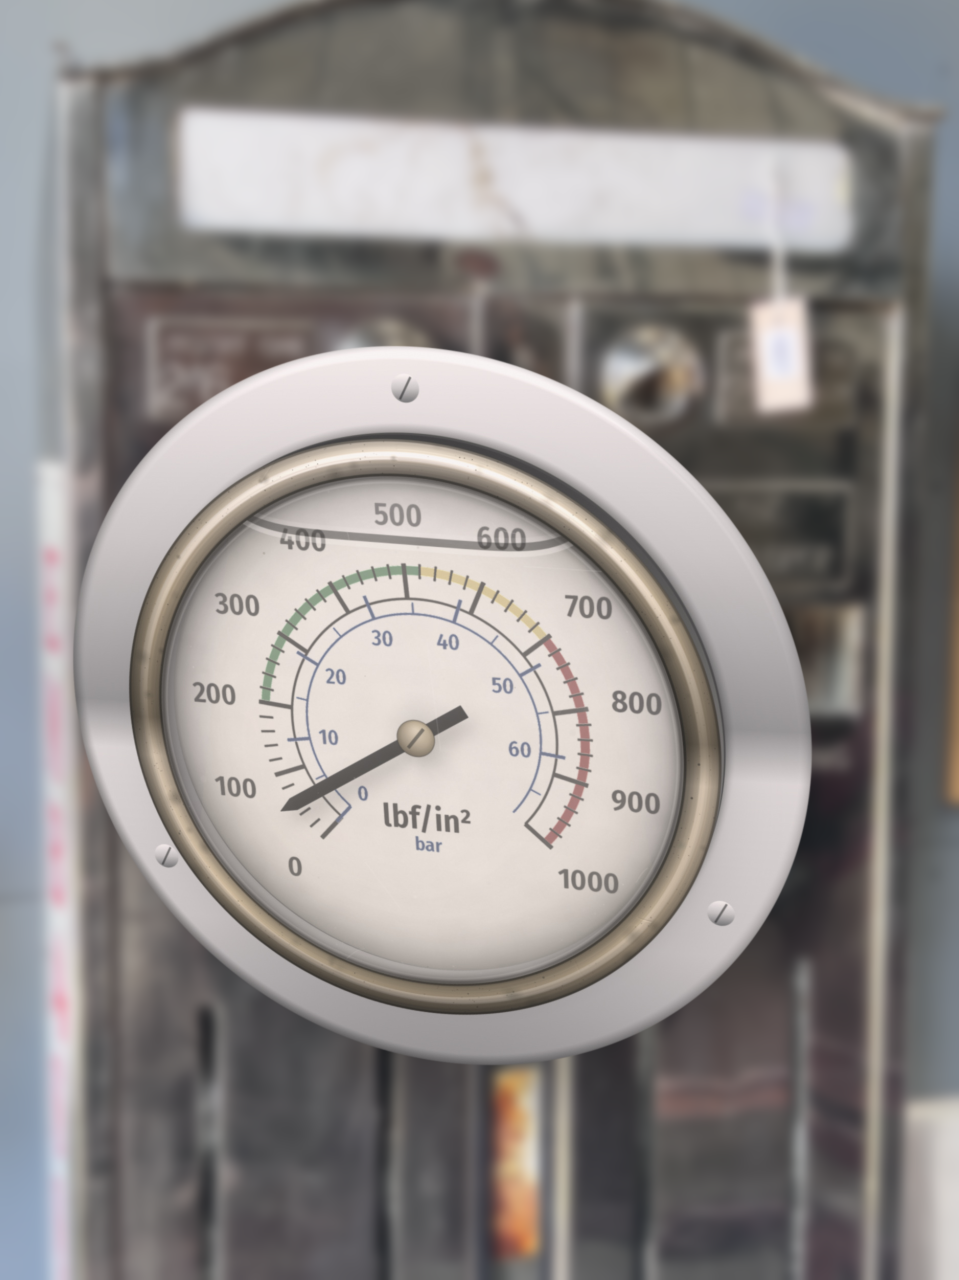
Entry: psi 60
